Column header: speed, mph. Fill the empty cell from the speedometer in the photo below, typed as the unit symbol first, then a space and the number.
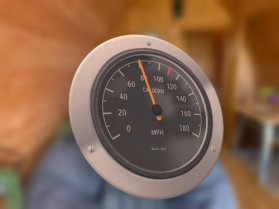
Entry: mph 80
